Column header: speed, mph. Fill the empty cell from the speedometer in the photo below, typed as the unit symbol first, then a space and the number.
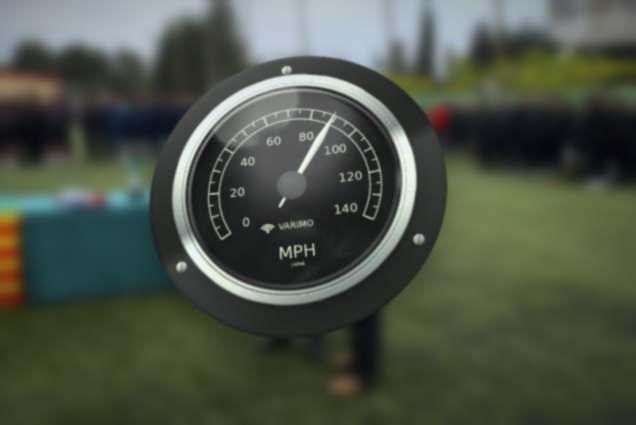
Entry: mph 90
